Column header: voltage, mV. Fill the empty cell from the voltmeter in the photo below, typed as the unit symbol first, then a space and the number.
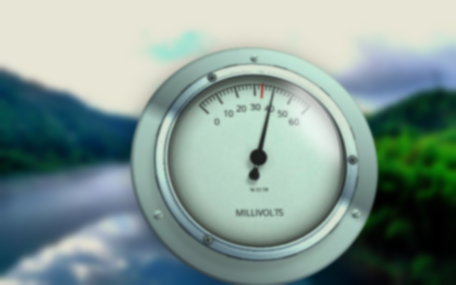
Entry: mV 40
